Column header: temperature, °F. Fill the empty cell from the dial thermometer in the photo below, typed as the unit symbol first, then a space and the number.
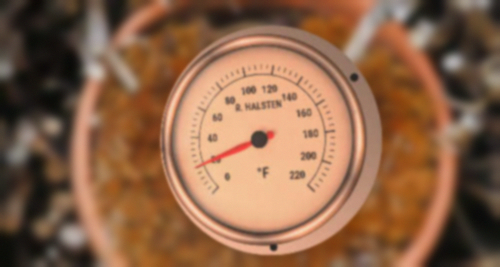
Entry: °F 20
